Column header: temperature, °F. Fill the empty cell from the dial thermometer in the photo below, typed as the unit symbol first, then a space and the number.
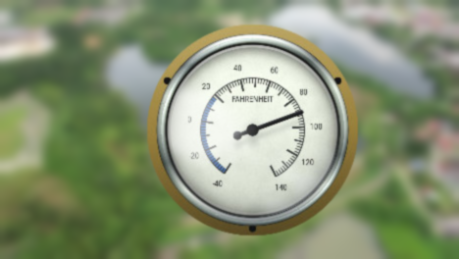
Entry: °F 90
